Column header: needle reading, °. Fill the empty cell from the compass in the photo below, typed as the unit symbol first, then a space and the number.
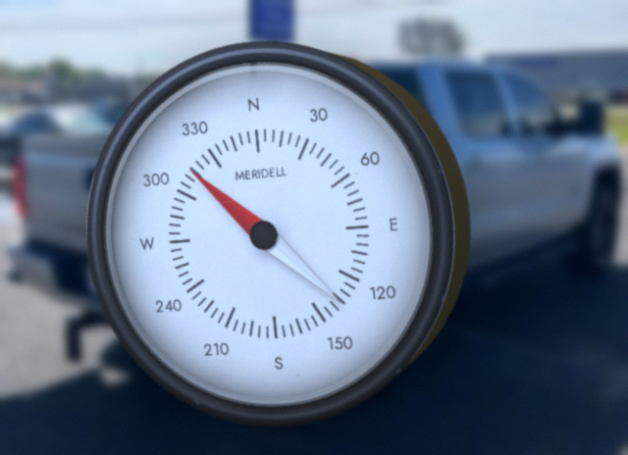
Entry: ° 315
